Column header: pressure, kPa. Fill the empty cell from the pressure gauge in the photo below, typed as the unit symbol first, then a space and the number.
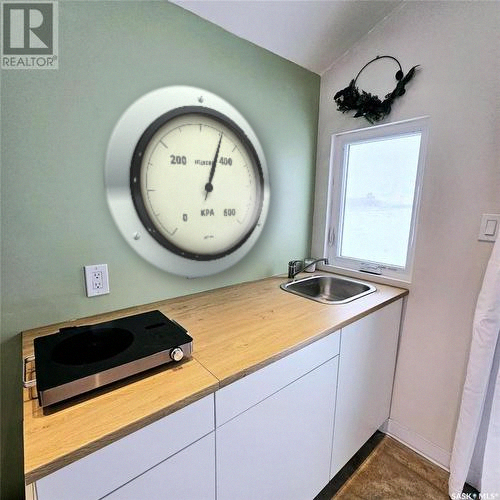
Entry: kPa 350
